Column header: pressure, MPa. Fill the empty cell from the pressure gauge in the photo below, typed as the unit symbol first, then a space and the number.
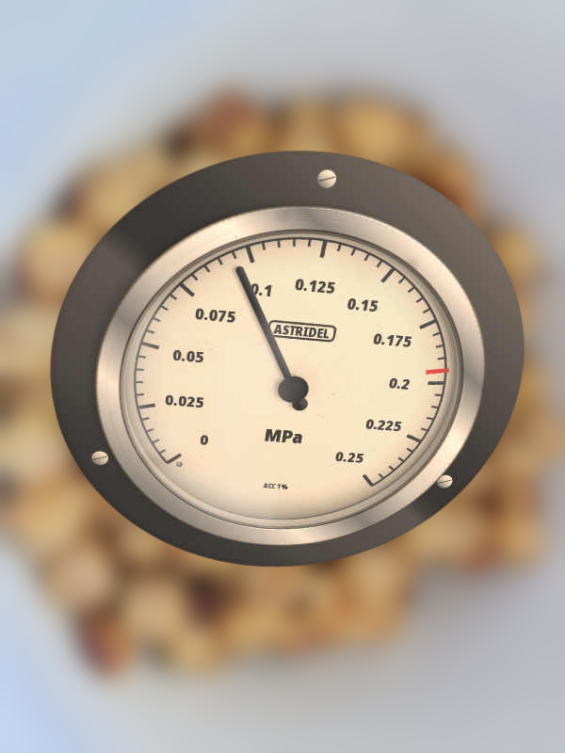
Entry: MPa 0.095
